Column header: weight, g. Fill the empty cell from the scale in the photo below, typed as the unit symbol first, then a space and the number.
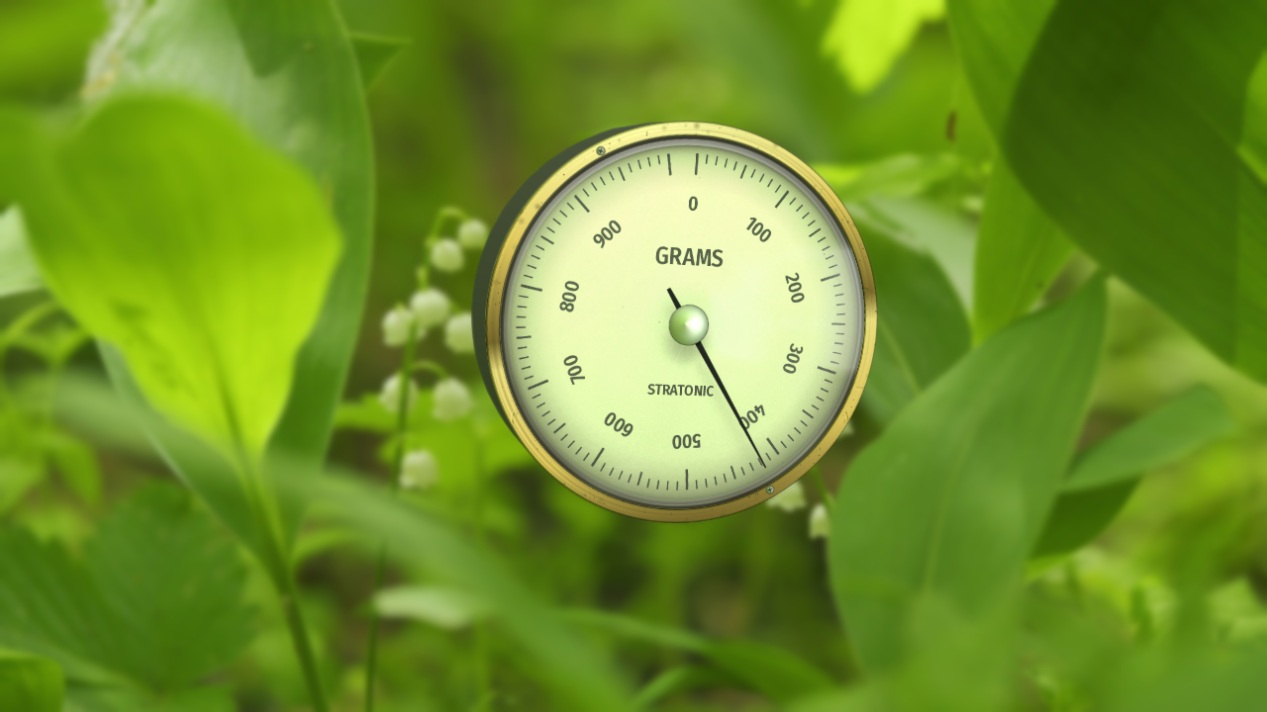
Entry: g 420
